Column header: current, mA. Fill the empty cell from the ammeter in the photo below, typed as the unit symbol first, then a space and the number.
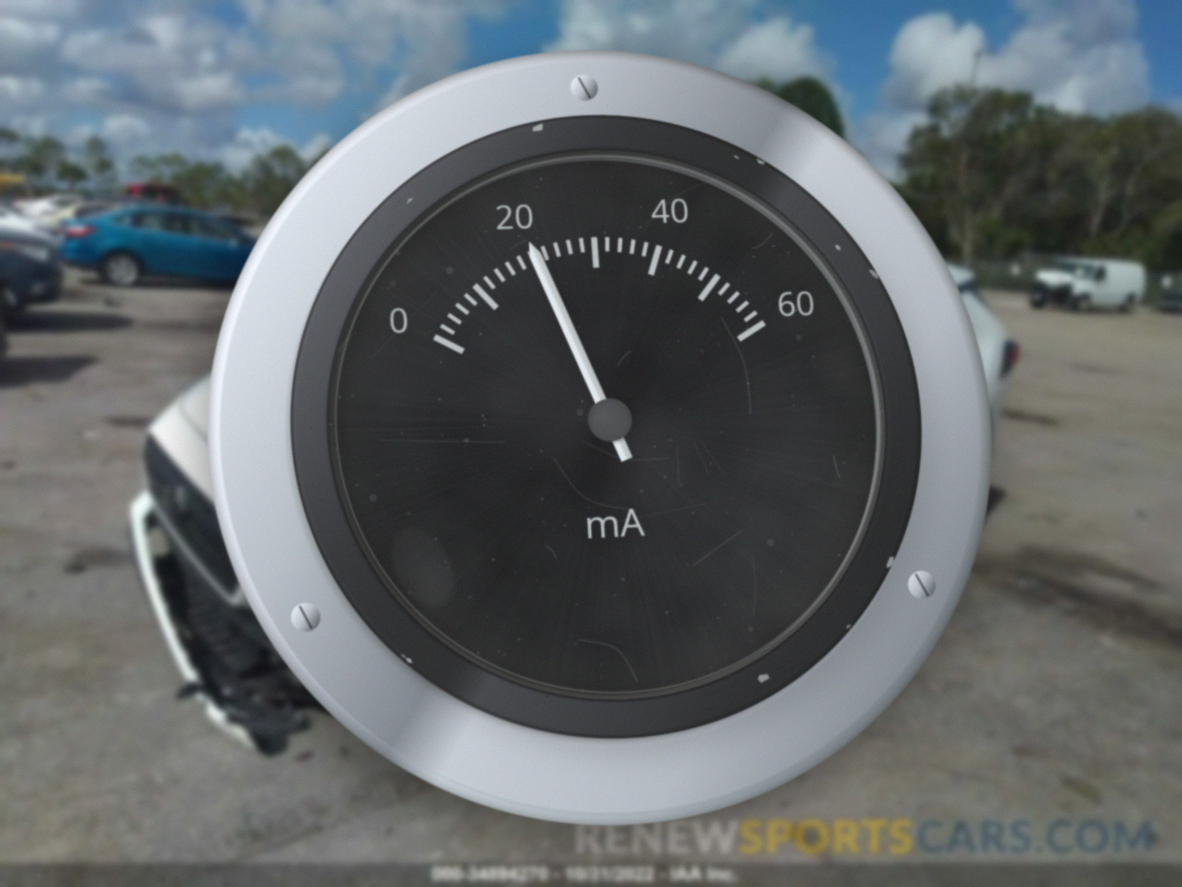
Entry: mA 20
